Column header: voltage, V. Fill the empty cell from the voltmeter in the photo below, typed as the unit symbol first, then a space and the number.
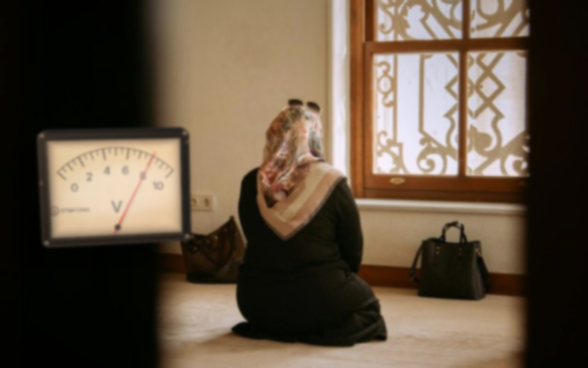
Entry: V 8
